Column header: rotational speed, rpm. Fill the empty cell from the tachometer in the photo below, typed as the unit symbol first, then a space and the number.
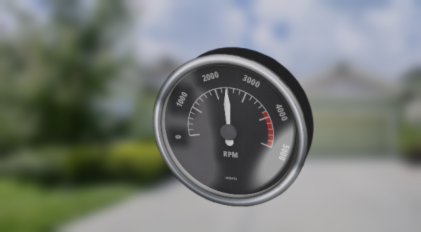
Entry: rpm 2400
